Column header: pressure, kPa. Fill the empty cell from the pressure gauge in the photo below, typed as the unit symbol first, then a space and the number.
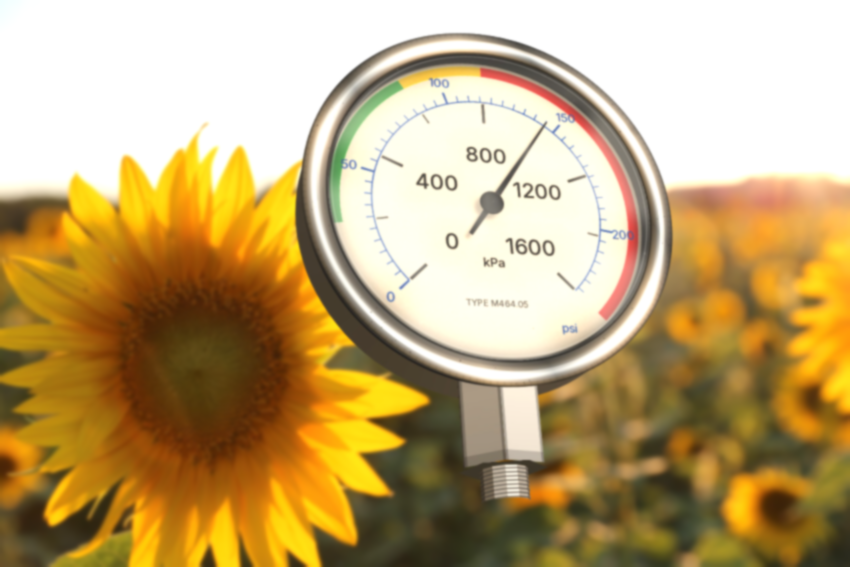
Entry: kPa 1000
